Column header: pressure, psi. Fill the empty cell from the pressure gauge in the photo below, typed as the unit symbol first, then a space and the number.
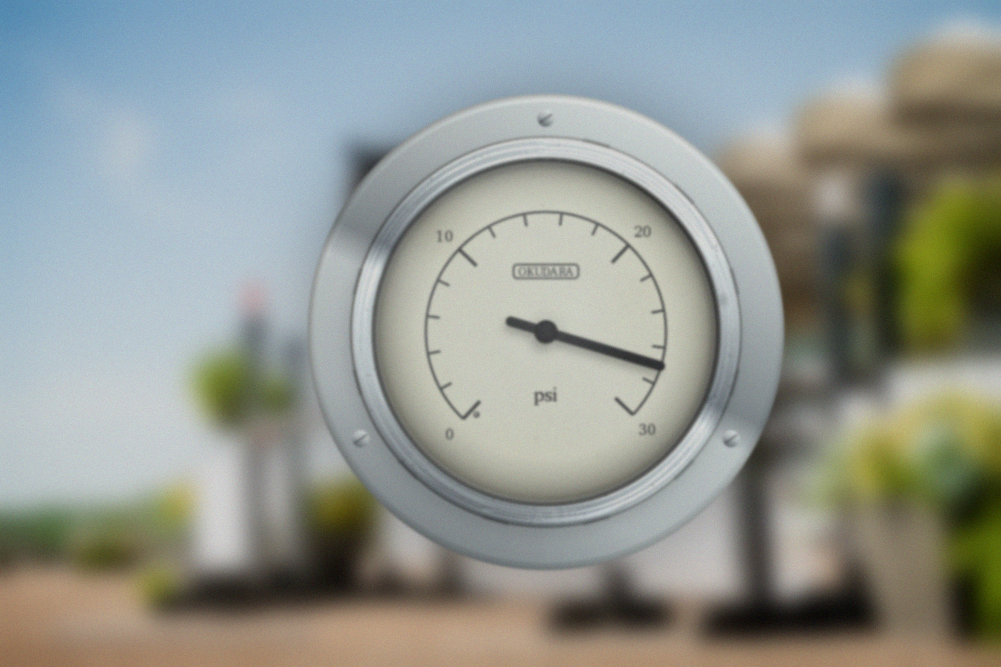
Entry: psi 27
